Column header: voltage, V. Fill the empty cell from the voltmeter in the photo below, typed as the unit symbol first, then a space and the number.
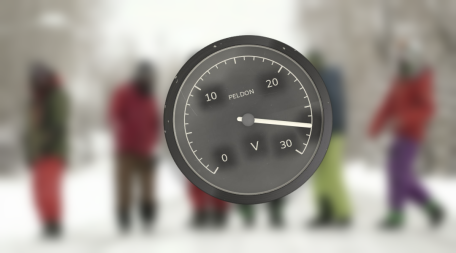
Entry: V 27
